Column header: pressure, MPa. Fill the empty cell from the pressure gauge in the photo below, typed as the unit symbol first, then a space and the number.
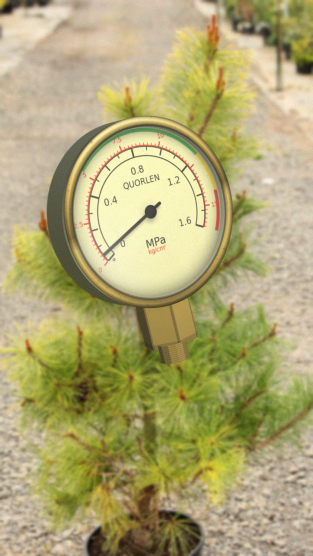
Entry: MPa 0.05
